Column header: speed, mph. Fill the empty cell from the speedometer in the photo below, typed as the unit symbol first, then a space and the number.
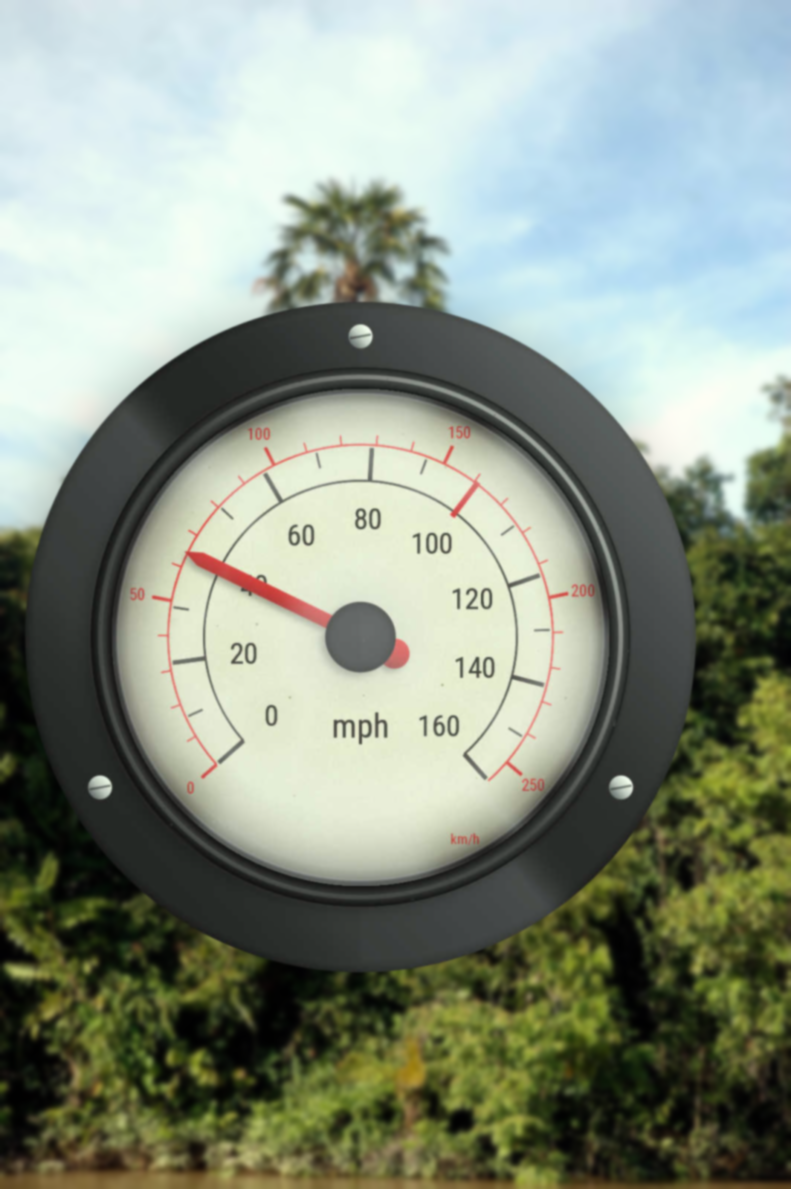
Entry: mph 40
